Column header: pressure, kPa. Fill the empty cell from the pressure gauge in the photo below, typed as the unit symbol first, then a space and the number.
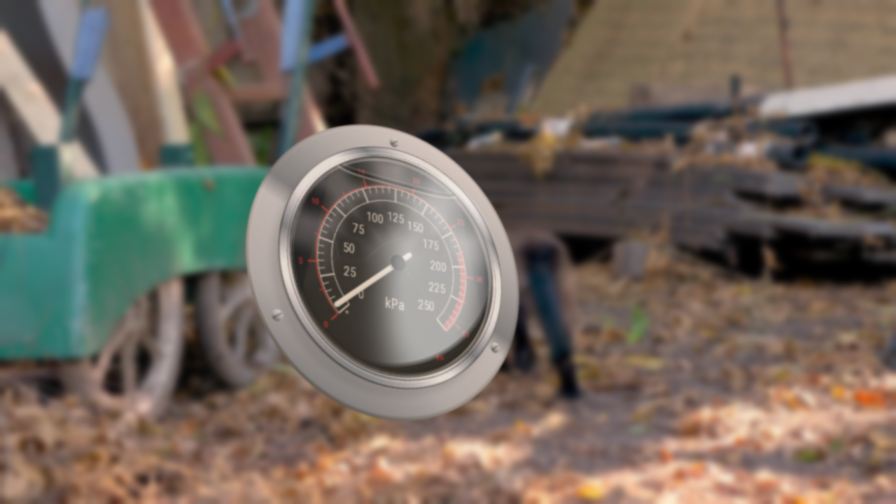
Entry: kPa 5
